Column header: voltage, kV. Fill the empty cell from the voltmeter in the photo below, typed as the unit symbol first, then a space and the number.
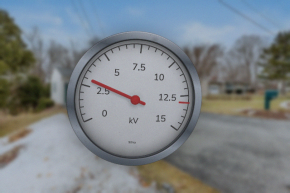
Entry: kV 3
